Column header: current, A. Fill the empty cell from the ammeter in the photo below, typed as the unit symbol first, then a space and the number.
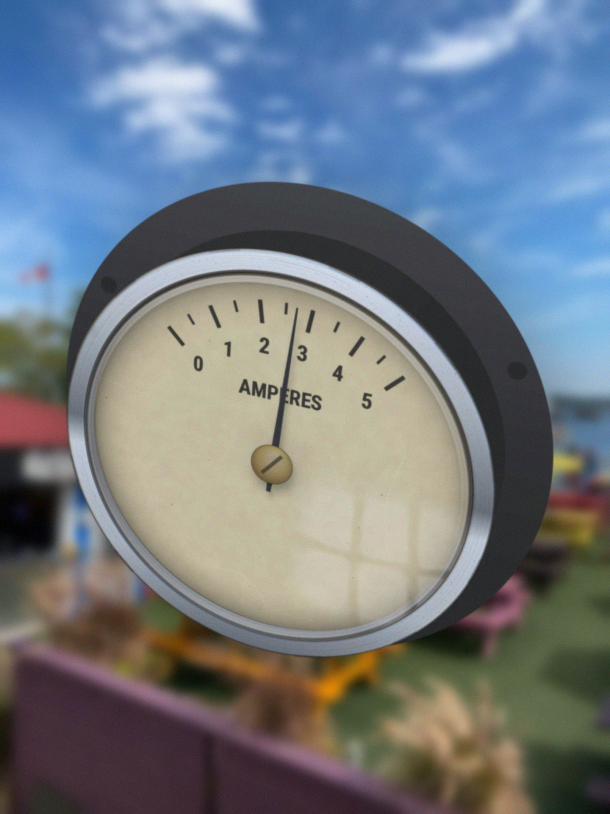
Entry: A 2.75
